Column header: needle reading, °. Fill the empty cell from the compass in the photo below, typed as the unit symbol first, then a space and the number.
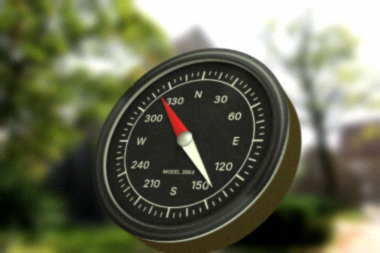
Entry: ° 320
